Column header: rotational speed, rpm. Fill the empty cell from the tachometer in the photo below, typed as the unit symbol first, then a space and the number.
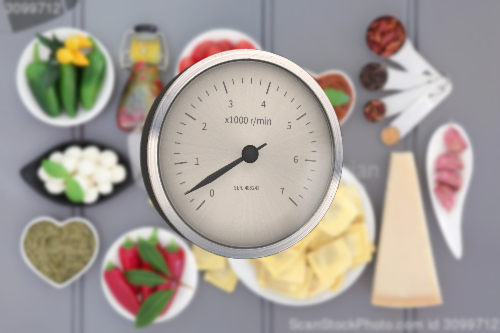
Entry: rpm 400
